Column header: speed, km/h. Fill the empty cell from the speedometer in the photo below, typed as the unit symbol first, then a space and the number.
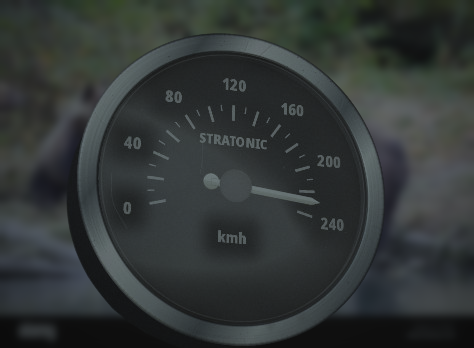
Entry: km/h 230
